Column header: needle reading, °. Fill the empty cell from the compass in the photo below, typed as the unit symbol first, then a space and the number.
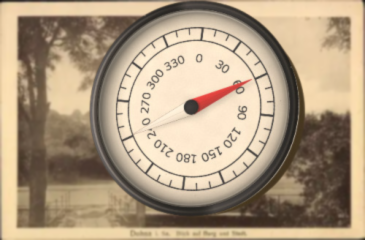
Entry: ° 60
